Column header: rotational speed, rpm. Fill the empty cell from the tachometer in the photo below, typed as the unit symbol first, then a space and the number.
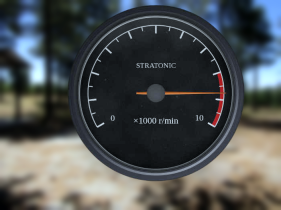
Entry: rpm 8750
